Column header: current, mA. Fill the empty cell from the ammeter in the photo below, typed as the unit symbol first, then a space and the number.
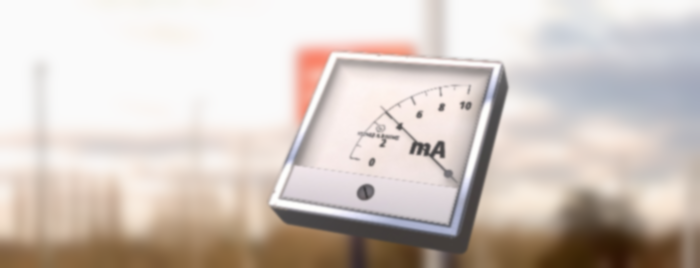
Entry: mA 4
